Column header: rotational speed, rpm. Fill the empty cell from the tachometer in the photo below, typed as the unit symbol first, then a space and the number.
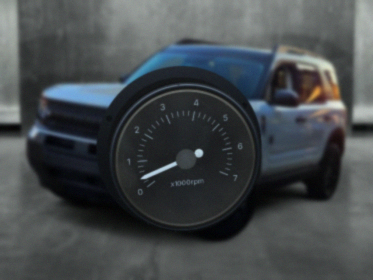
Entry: rpm 400
